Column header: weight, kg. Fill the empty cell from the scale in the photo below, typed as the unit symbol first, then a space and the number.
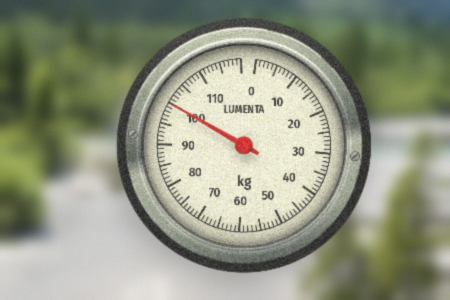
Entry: kg 100
